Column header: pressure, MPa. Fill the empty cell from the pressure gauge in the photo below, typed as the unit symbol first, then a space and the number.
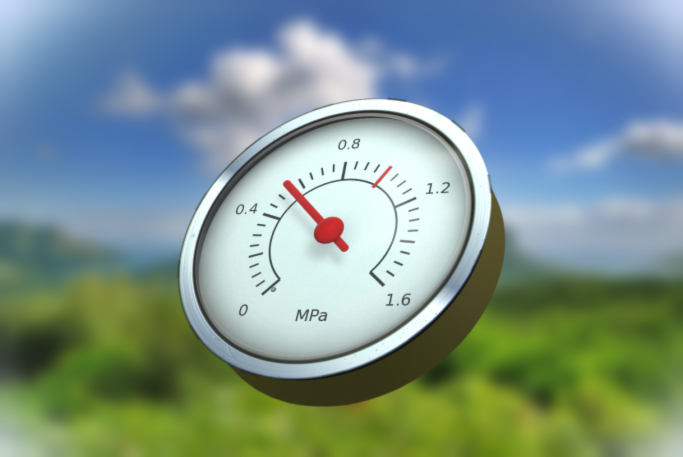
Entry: MPa 0.55
